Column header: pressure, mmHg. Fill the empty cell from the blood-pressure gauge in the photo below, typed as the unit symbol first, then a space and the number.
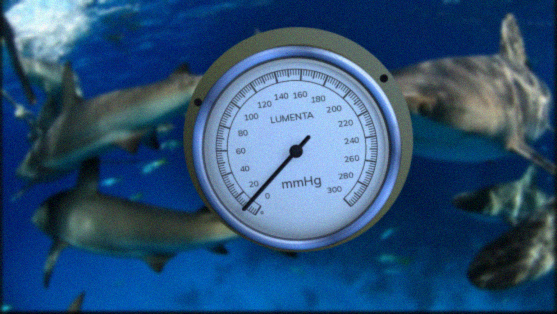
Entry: mmHg 10
